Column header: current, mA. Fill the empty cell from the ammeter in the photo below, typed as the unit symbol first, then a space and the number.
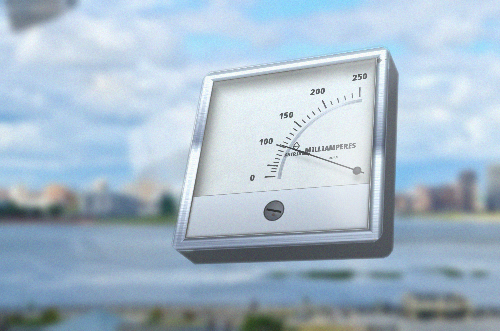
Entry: mA 100
